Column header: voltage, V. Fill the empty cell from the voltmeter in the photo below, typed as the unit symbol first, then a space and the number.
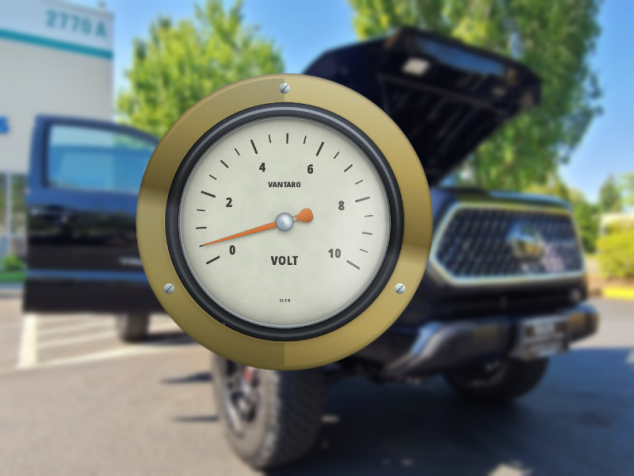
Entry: V 0.5
